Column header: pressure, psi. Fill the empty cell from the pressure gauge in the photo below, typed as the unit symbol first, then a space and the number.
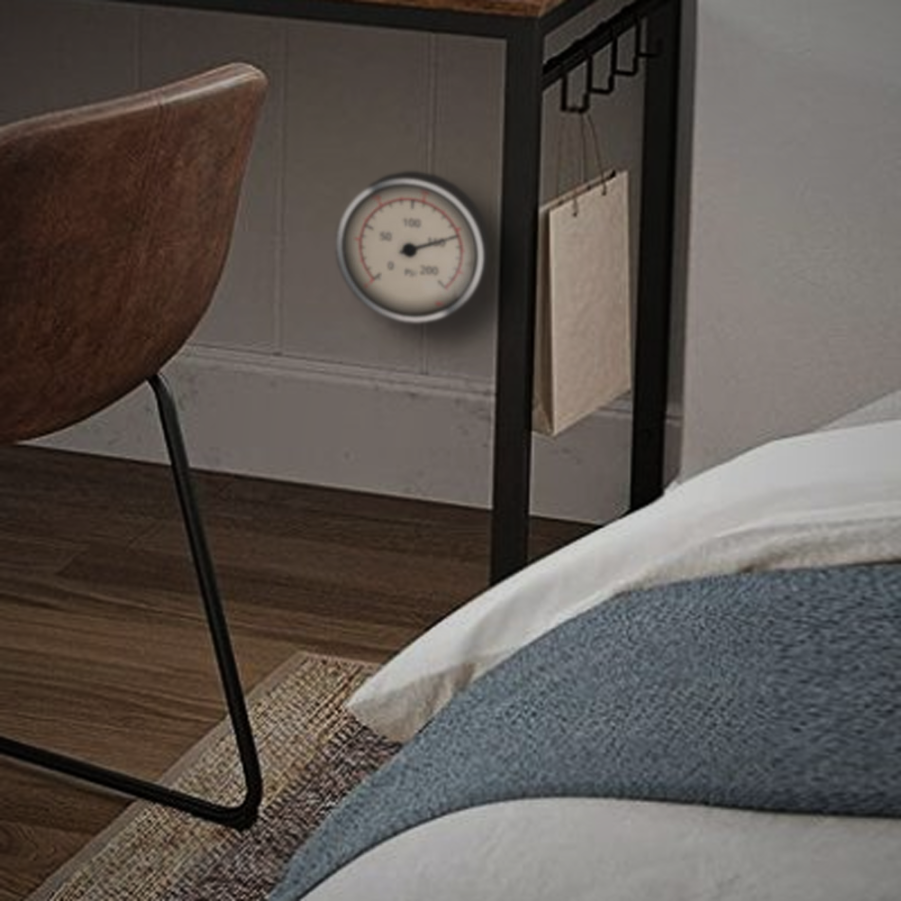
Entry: psi 150
